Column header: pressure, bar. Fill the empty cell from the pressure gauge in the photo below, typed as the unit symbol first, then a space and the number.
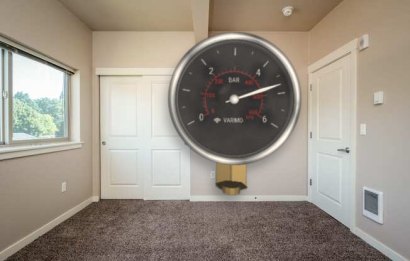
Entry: bar 4.75
